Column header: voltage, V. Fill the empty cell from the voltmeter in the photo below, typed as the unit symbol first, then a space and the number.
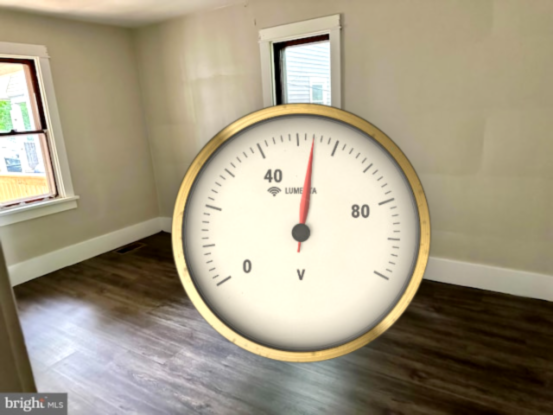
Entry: V 54
